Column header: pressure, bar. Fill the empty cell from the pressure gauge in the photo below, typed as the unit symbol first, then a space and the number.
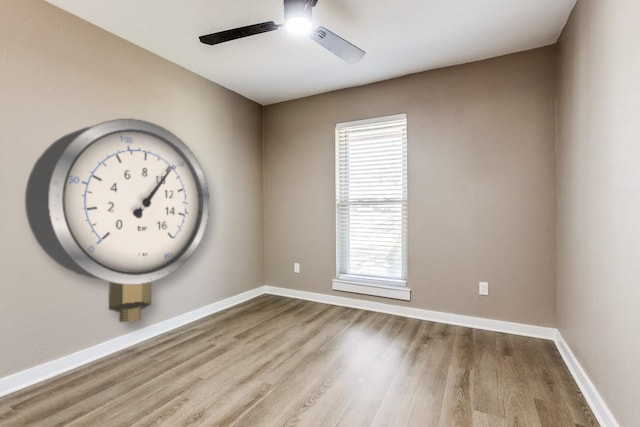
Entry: bar 10
